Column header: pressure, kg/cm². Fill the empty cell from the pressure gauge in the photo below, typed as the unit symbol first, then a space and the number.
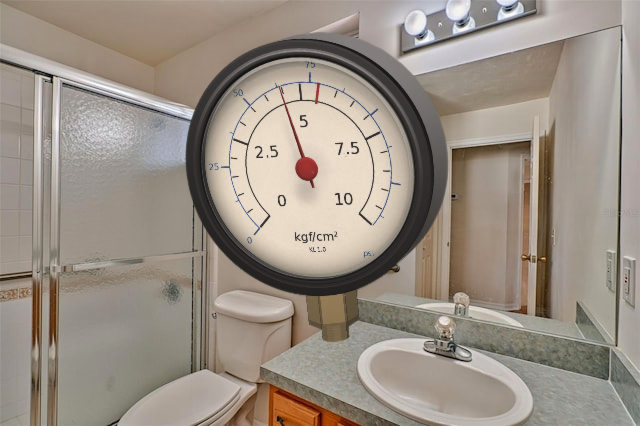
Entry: kg/cm² 4.5
